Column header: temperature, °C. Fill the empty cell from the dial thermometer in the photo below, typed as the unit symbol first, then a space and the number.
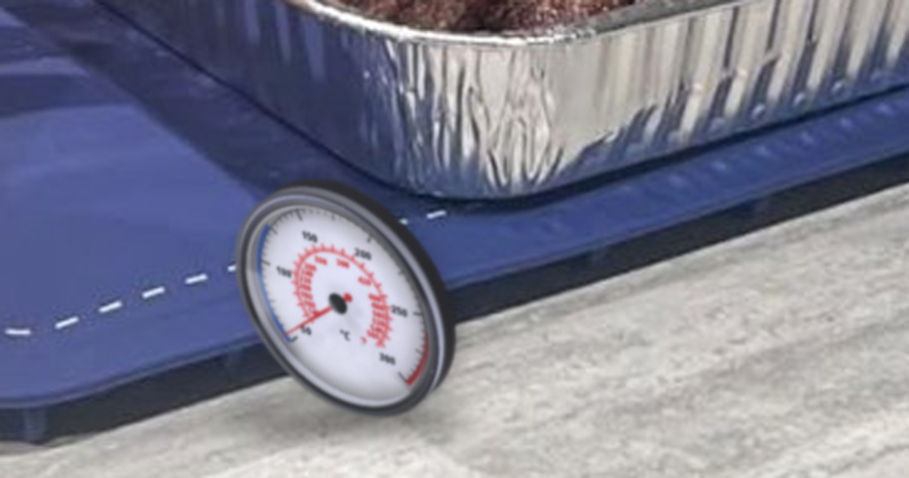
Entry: °C 55
